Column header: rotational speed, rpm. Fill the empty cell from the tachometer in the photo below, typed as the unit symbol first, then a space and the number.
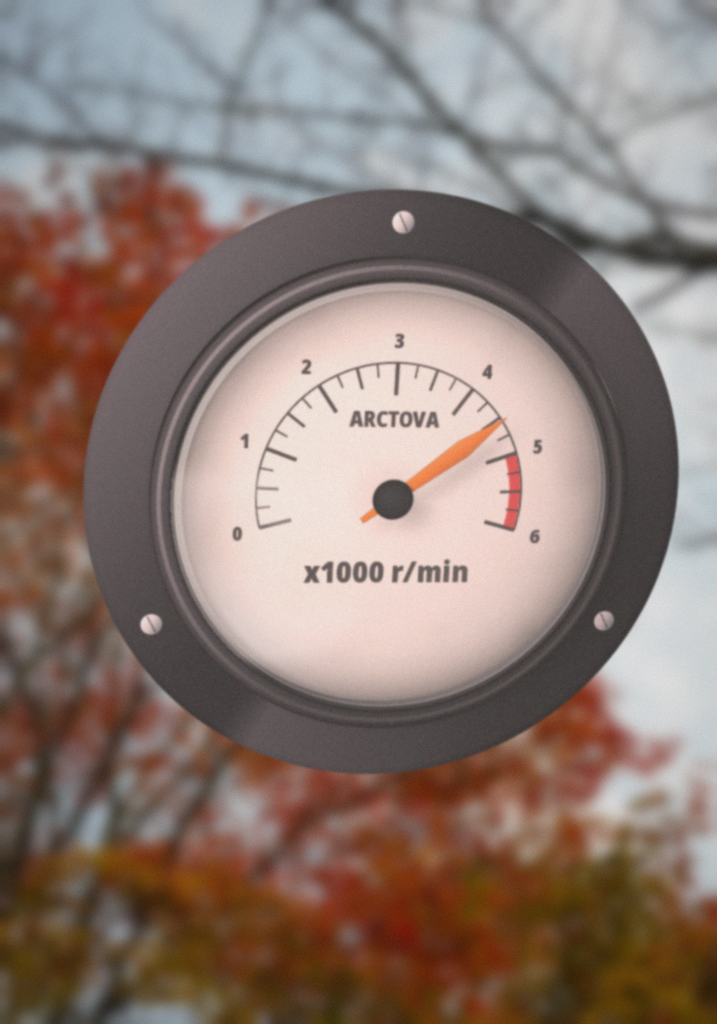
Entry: rpm 4500
